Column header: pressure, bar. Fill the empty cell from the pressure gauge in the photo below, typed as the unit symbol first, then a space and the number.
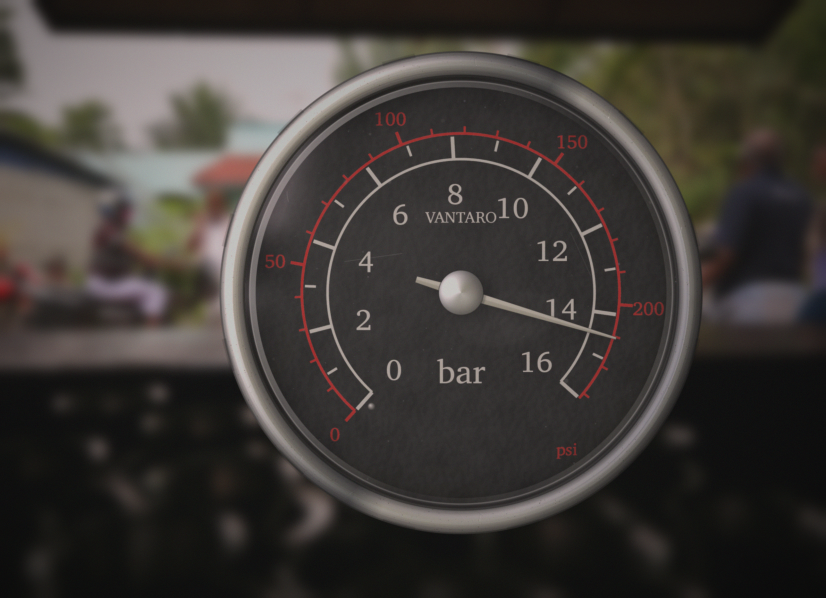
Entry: bar 14.5
